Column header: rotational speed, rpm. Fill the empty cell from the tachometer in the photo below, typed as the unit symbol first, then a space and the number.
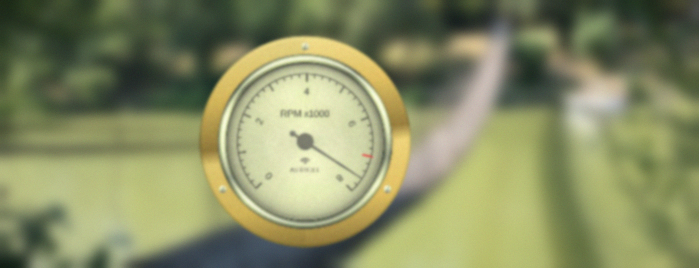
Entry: rpm 7600
